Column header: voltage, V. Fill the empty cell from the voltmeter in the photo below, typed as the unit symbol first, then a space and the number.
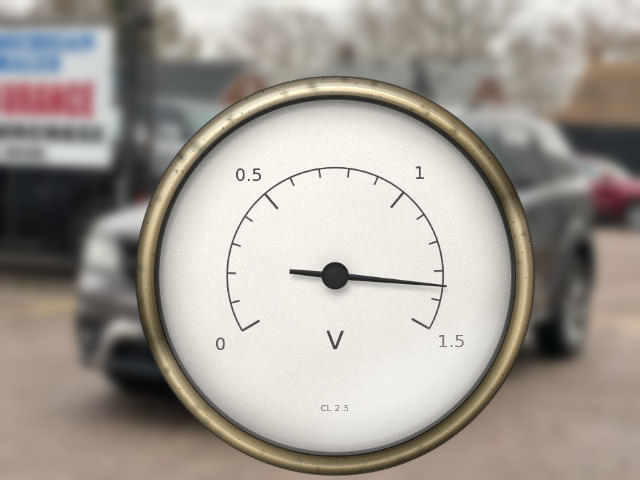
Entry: V 1.35
